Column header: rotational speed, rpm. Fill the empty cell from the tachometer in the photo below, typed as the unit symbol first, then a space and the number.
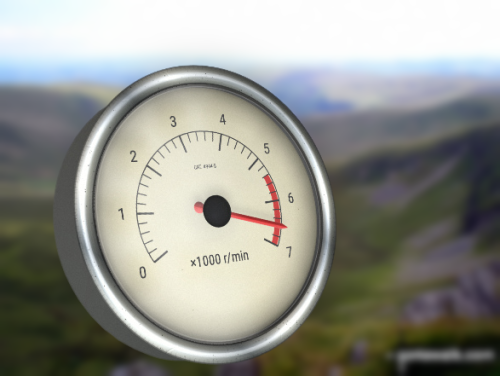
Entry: rpm 6600
